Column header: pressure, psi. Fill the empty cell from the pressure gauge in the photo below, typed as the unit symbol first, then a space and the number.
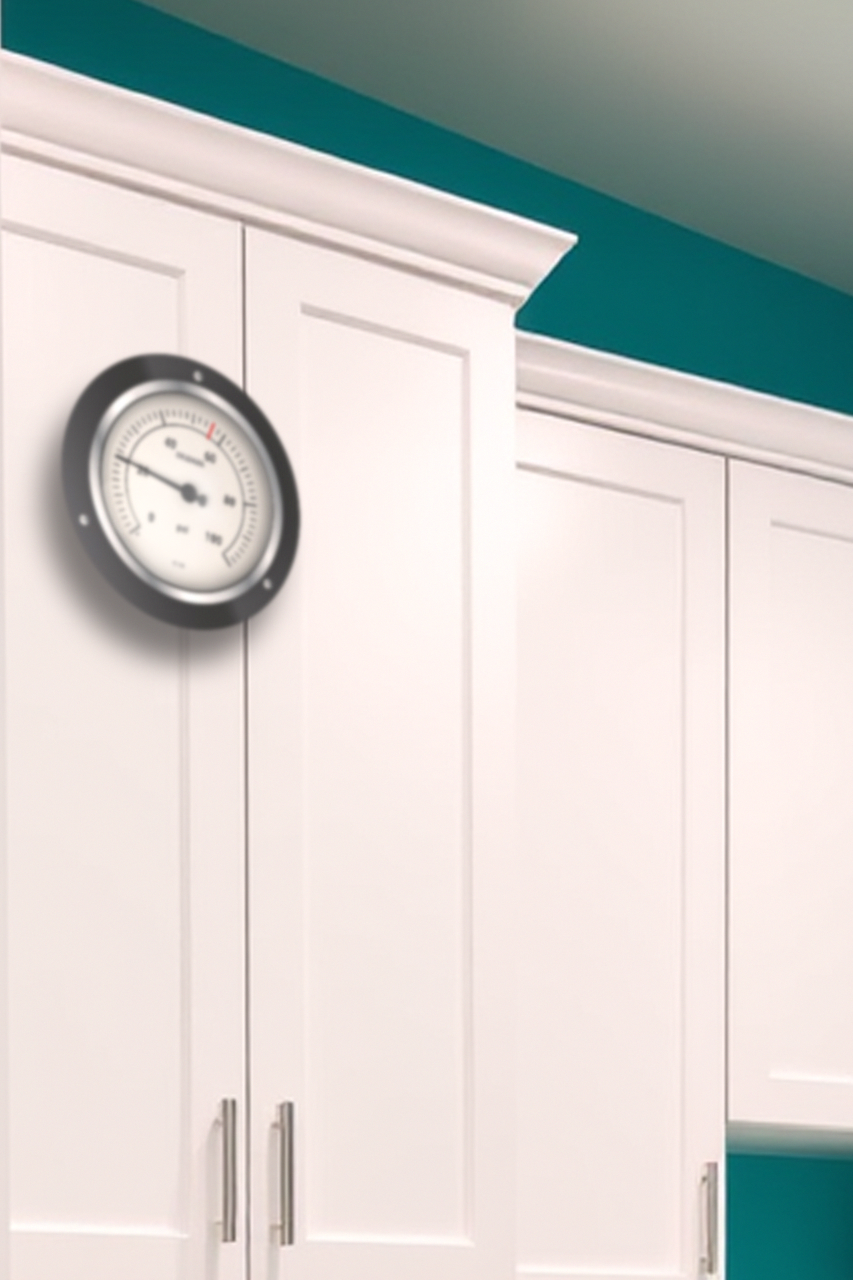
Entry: psi 20
